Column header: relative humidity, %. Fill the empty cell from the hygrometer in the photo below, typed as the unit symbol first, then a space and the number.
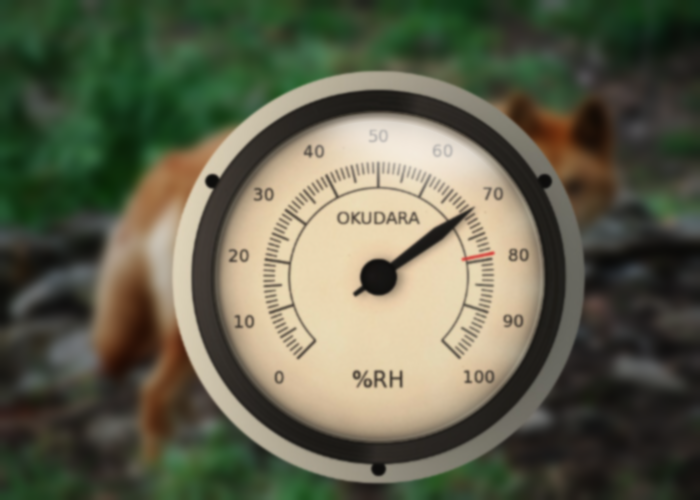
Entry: % 70
